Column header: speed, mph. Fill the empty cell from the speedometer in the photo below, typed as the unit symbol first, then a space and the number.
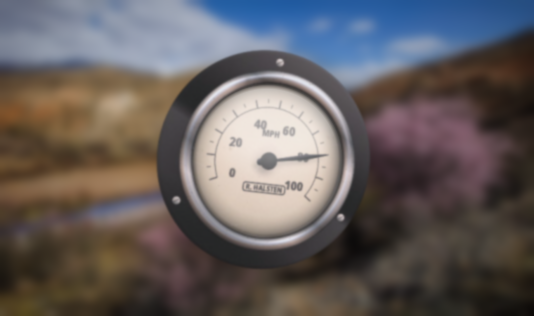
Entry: mph 80
